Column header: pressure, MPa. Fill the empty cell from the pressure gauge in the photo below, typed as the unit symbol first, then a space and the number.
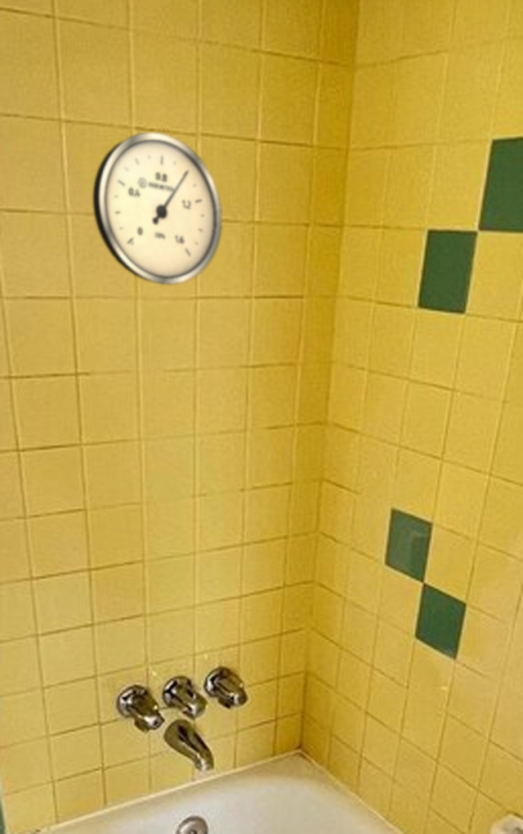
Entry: MPa 1
